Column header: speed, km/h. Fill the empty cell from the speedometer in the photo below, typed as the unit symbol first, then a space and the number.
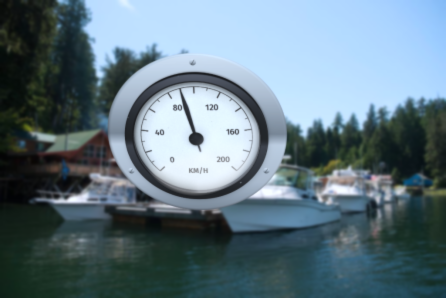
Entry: km/h 90
